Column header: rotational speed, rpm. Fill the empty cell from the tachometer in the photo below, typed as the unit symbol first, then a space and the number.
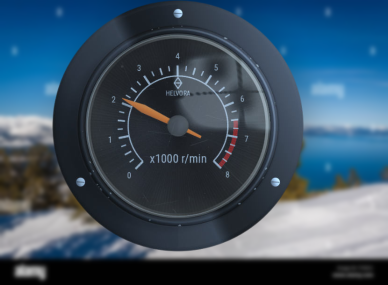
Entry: rpm 2125
